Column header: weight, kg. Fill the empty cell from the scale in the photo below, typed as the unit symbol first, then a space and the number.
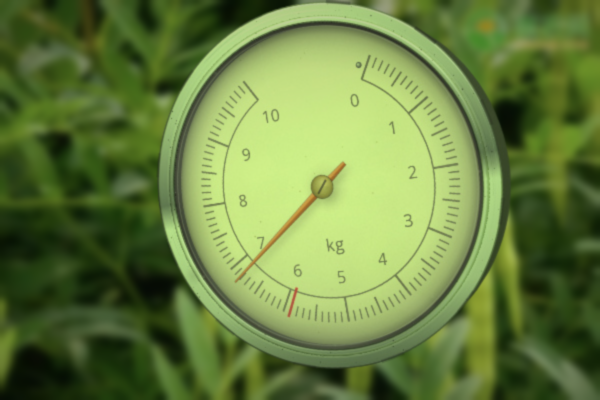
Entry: kg 6.8
